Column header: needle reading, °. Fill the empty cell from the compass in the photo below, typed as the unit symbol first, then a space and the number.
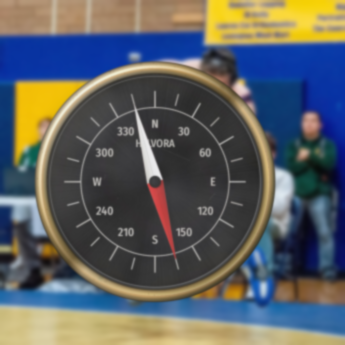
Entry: ° 165
